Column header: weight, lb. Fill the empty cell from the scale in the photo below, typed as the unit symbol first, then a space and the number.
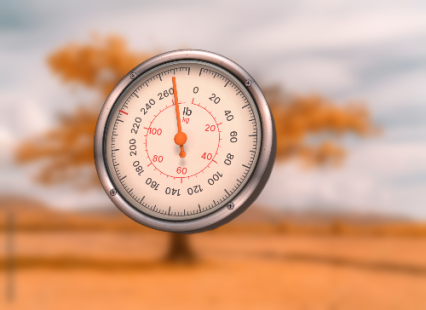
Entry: lb 270
